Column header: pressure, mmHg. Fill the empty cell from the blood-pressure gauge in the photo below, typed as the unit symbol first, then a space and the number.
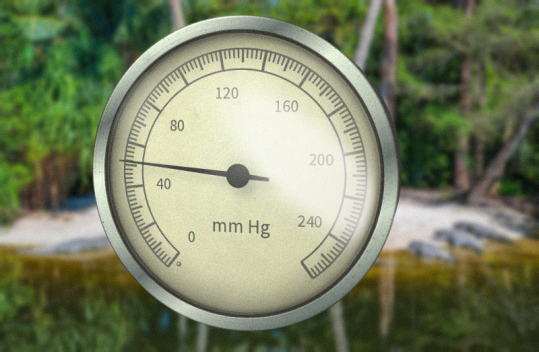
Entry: mmHg 52
